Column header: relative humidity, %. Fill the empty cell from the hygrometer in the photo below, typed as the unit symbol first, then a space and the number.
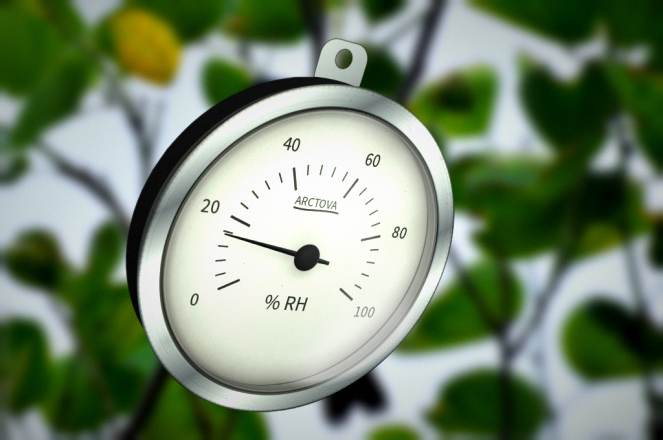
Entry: % 16
